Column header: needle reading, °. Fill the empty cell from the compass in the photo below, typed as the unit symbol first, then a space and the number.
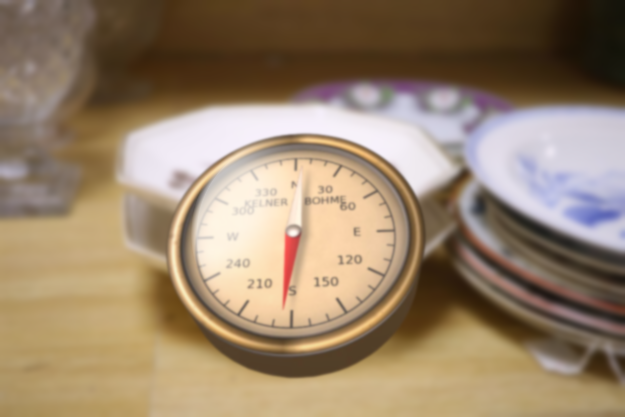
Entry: ° 185
